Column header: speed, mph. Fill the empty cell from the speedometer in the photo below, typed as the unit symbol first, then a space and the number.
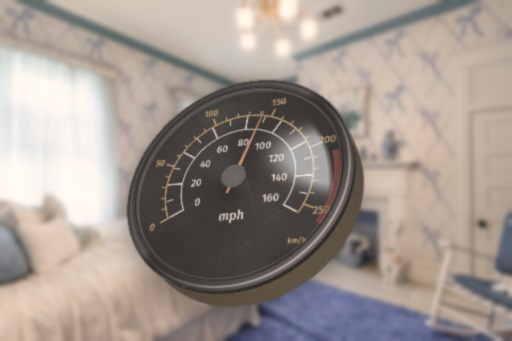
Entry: mph 90
